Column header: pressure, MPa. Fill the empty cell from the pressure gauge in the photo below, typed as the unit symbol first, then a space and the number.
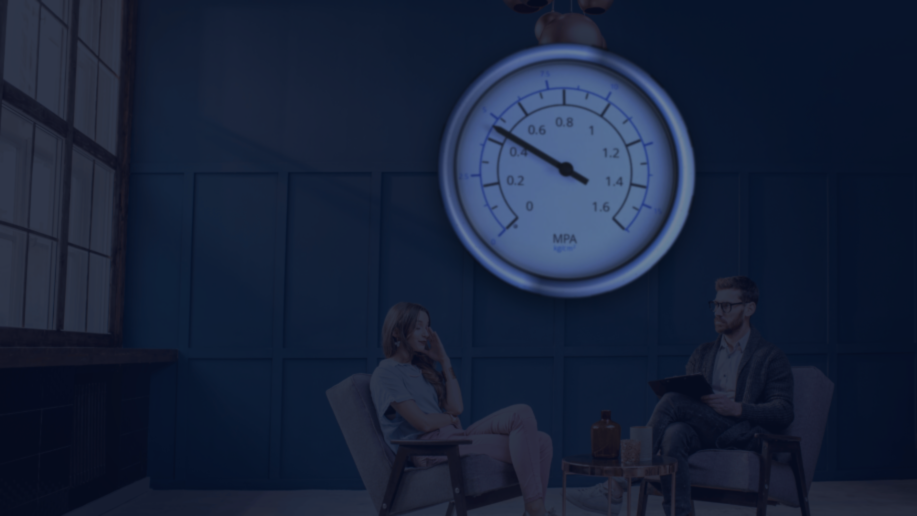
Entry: MPa 0.45
